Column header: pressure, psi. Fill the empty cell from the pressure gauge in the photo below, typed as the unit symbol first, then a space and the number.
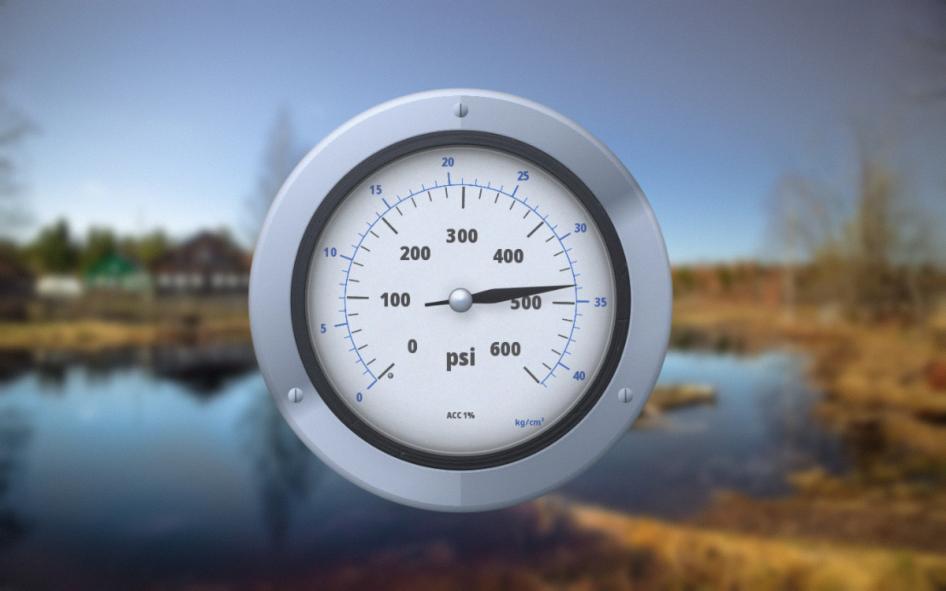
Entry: psi 480
